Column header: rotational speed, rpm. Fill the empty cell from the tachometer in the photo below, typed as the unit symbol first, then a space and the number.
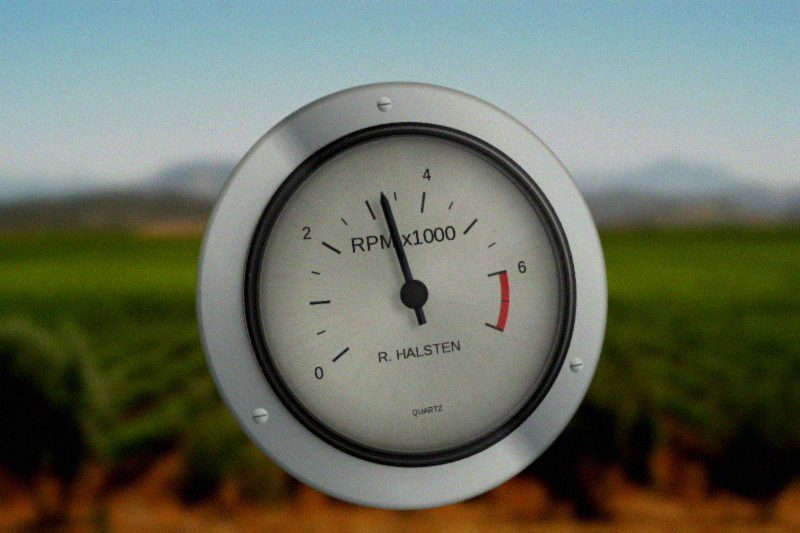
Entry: rpm 3250
